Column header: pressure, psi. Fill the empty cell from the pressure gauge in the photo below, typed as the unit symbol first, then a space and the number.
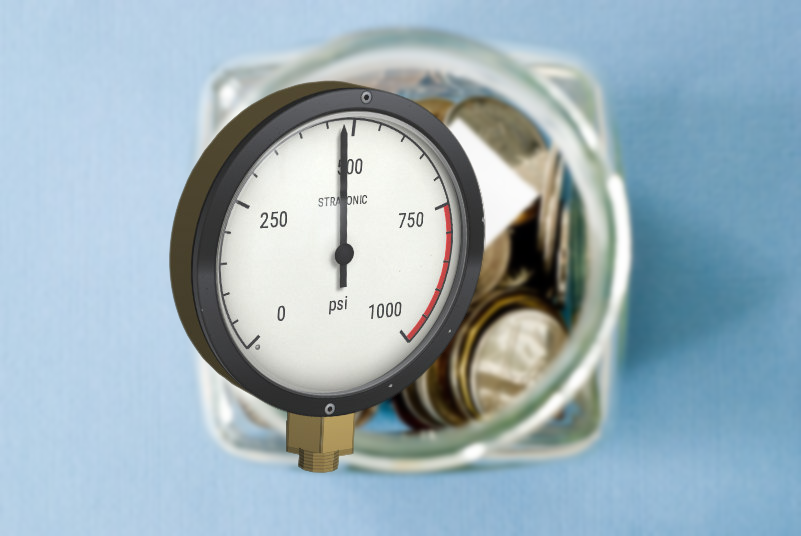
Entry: psi 475
